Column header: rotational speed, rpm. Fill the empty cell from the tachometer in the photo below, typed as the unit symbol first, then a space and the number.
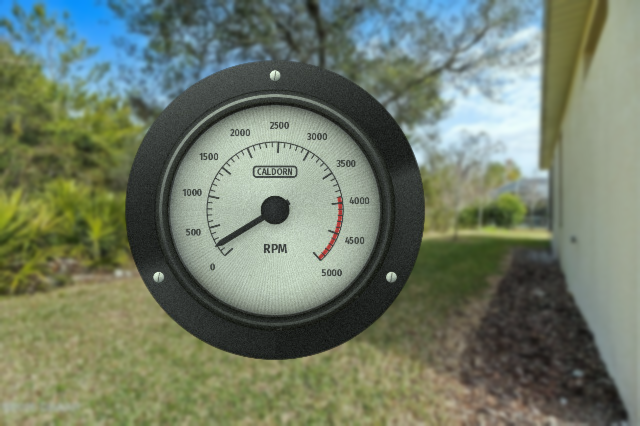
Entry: rpm 200
